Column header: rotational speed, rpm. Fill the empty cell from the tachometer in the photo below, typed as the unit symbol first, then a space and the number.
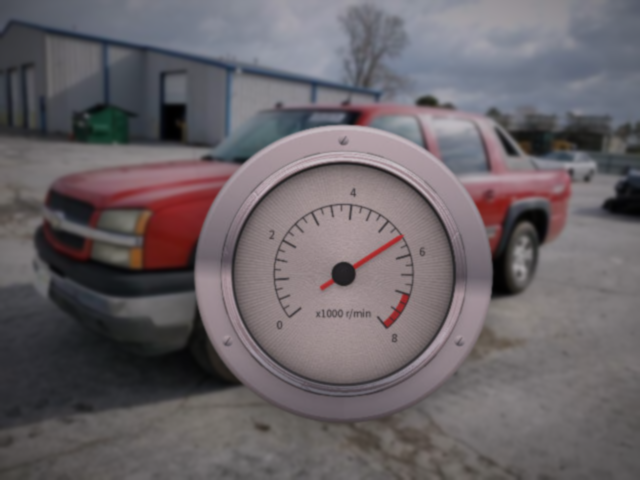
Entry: rpm 5500
